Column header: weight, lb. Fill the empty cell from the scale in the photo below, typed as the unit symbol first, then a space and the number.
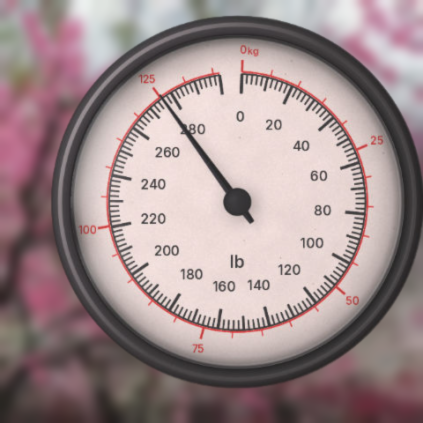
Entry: lb 276
